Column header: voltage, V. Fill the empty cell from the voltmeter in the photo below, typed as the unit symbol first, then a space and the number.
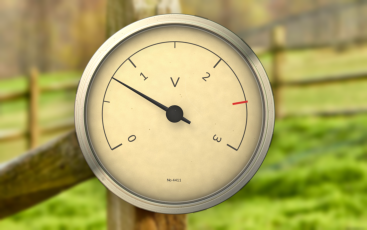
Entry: V 0.75
